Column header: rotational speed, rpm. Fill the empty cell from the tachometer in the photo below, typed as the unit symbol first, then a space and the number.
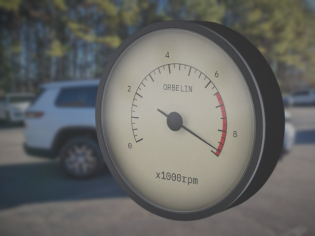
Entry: rpm 8750
